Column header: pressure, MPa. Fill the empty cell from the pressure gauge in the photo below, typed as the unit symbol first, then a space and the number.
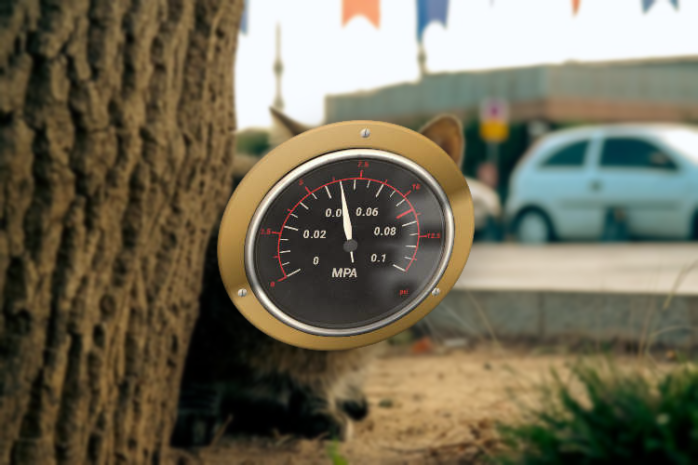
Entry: MPa 0.045
